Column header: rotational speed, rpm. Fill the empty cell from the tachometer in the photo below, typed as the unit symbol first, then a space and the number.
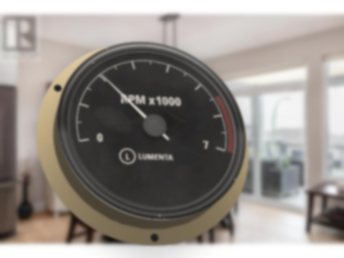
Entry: rpm 2000
